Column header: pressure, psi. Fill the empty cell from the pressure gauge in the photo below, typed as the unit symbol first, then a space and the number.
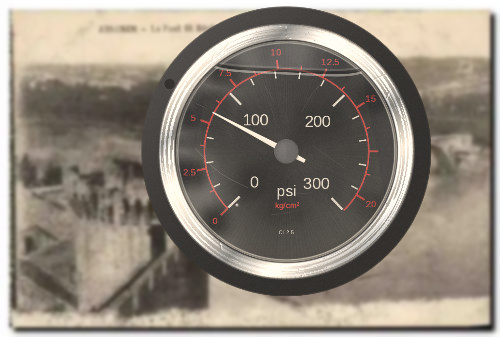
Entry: psi 80
